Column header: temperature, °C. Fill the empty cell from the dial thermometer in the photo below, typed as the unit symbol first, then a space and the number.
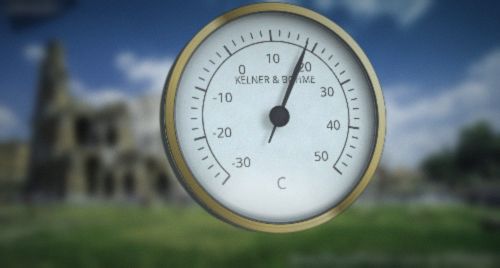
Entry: °C 18
